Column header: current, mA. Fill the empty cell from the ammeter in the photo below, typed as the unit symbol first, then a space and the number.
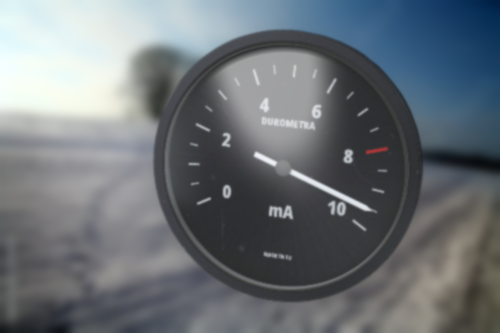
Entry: mA 9.5
